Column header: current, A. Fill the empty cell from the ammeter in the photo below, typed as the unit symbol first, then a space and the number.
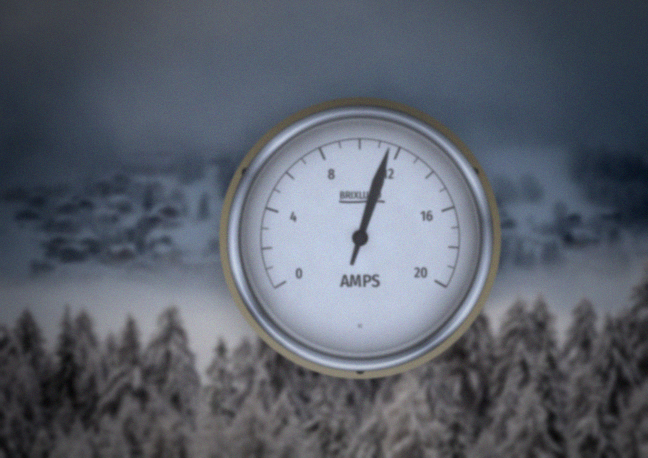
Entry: A 11.5
